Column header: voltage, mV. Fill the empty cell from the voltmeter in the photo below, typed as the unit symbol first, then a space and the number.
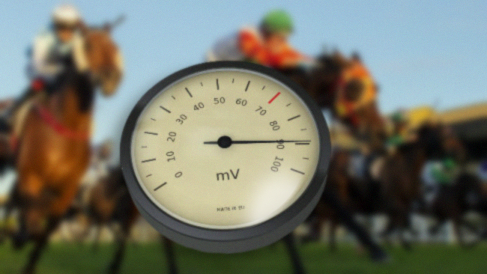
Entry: mV 90
